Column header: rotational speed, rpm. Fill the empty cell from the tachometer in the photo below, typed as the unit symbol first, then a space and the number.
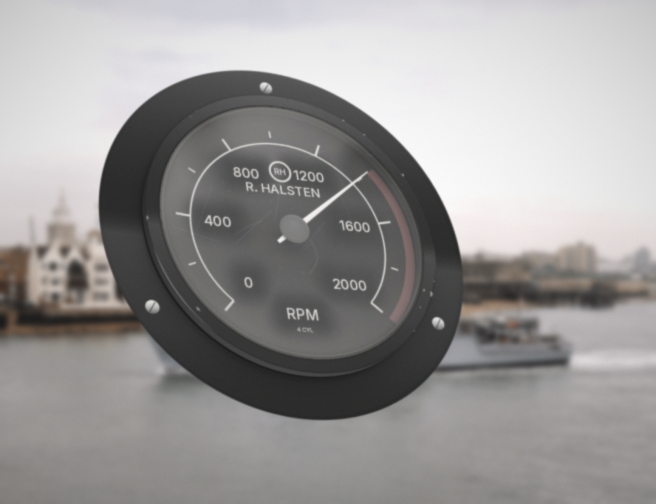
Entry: rpm 1400
